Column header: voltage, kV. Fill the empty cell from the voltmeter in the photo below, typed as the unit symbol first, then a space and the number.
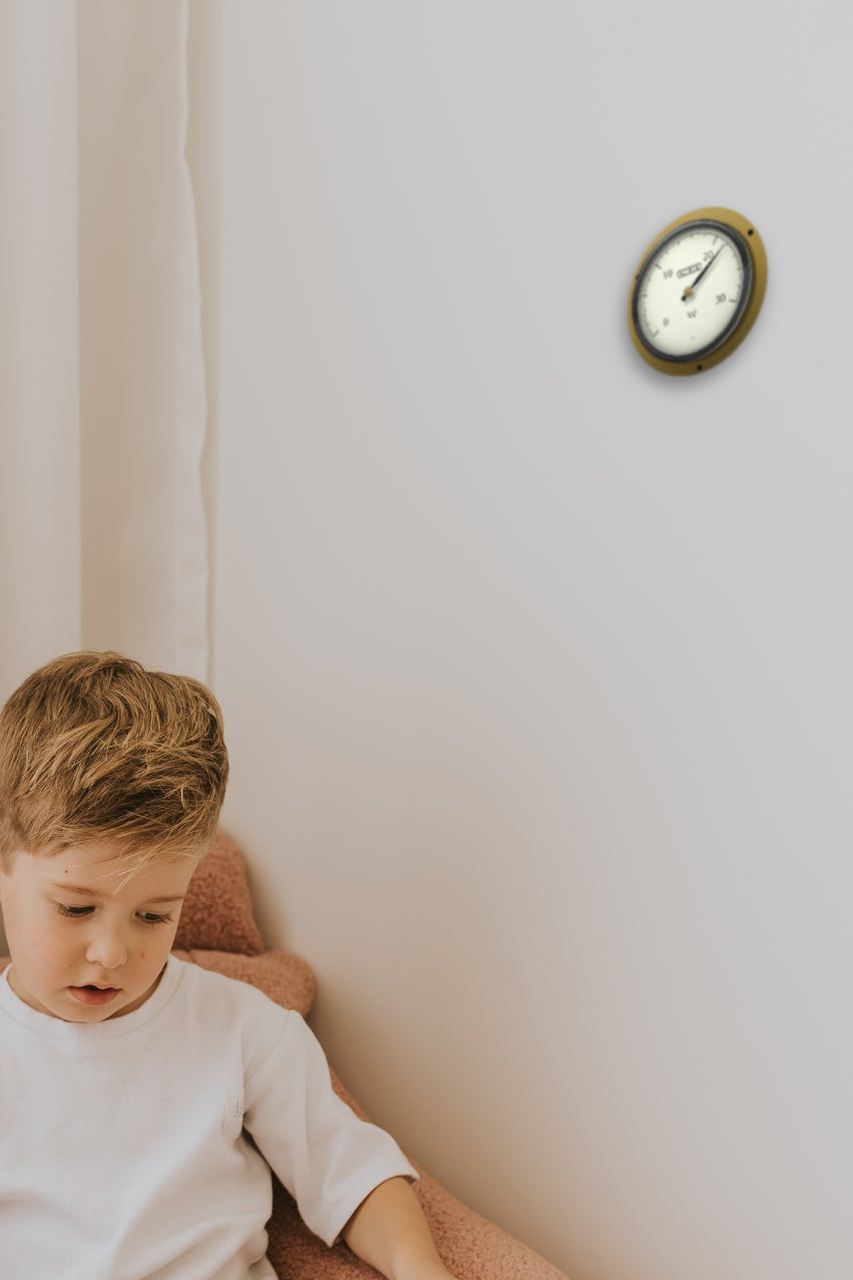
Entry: kV 22
